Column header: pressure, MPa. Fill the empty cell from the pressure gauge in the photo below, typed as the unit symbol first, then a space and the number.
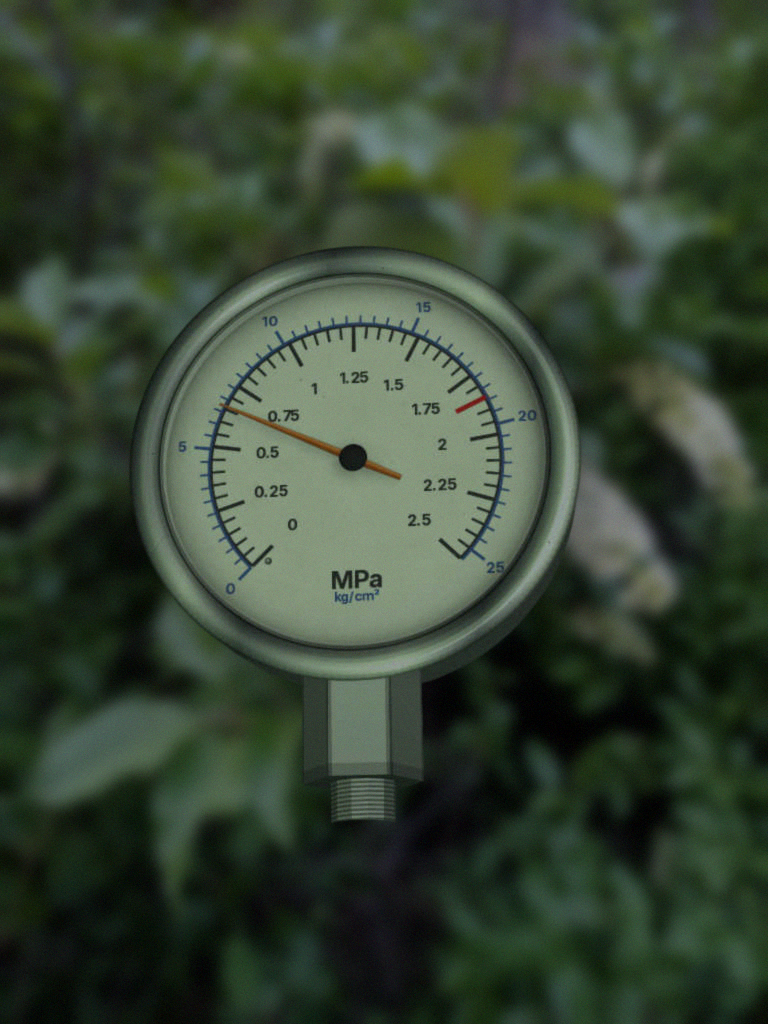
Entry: MPa 0.65
